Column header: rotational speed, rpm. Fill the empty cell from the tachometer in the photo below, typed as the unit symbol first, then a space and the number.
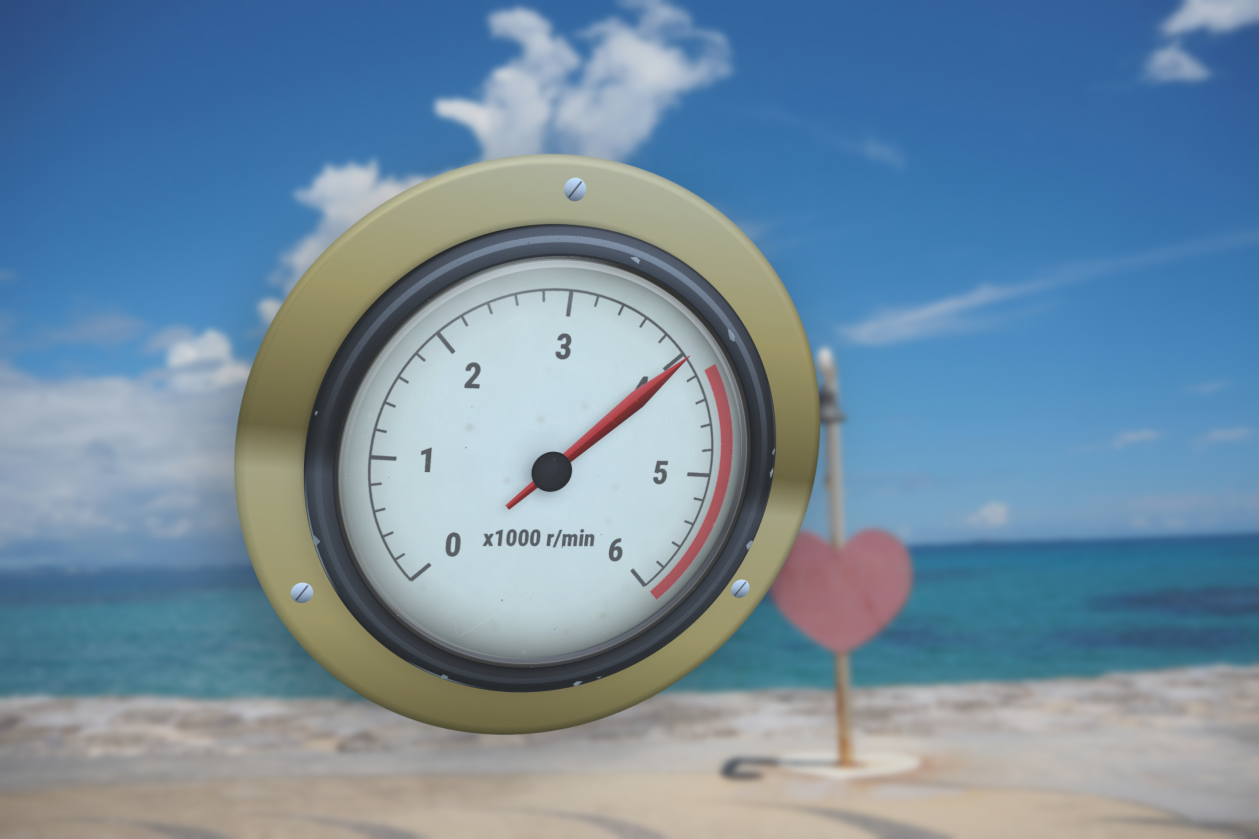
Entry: rpm 4000
